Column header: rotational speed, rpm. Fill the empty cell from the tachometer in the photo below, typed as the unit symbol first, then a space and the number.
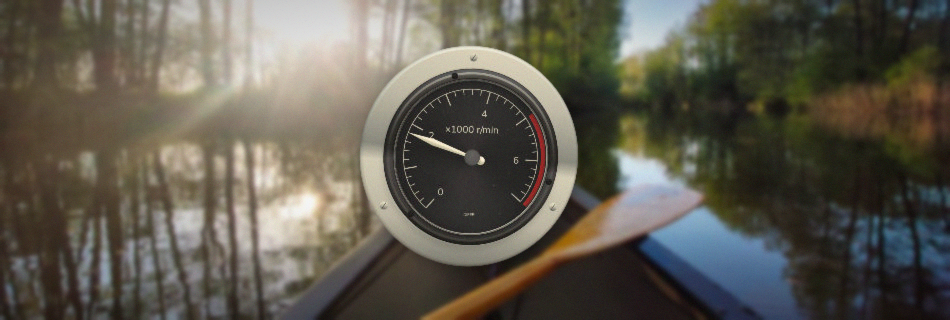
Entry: rpm 1800
